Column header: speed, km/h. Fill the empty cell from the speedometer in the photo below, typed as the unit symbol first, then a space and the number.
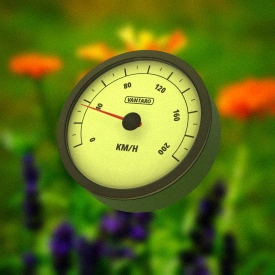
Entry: km/h 35
